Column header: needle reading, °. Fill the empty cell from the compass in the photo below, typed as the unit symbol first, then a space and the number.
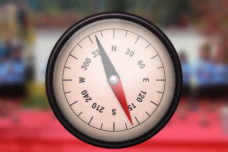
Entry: ° 157.5
